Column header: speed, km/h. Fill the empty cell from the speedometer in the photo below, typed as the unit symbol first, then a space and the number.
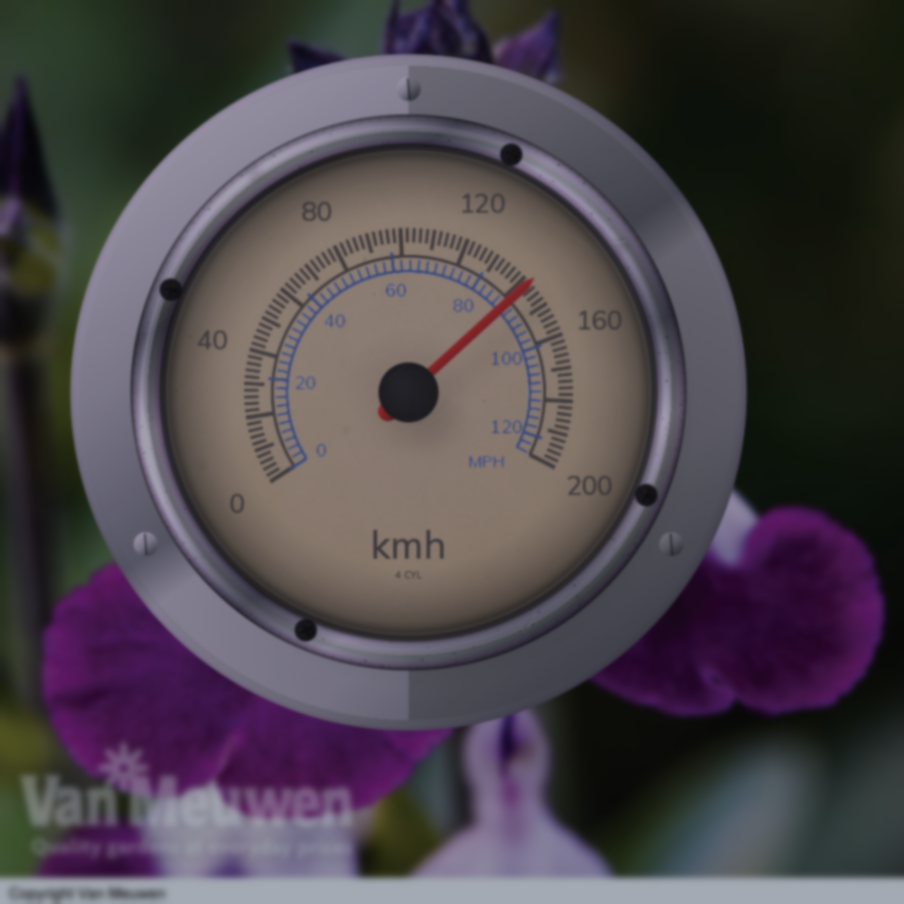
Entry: km/h 142
